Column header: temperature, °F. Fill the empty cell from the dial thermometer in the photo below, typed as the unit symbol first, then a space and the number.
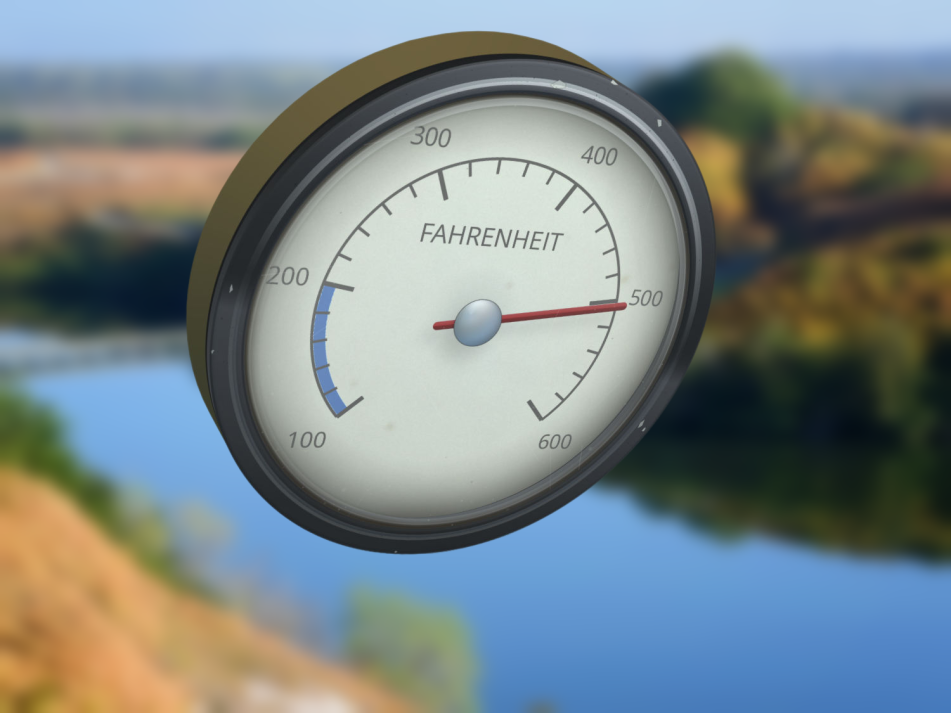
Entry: °F 500
